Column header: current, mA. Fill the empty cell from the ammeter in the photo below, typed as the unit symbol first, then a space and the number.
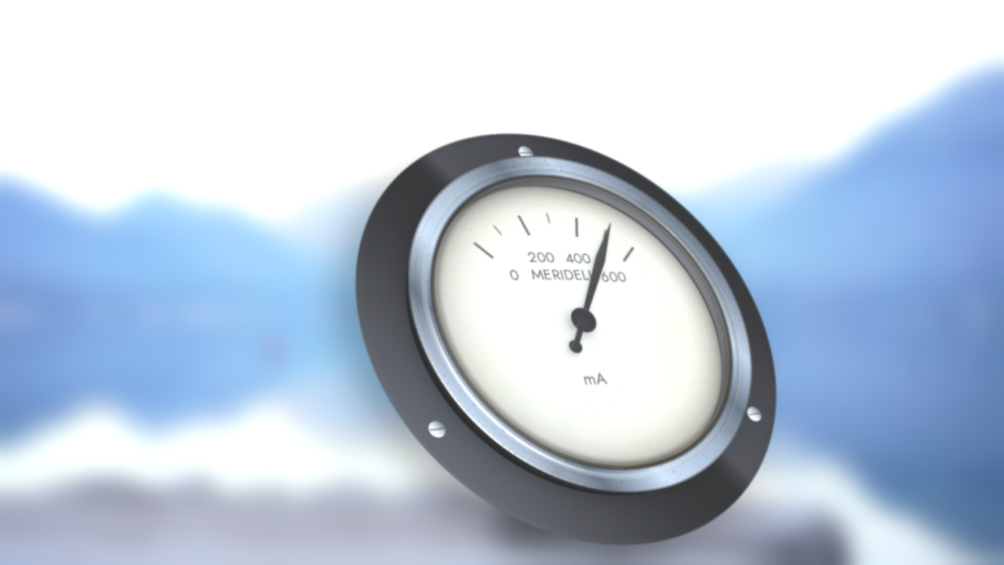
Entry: mA 500
